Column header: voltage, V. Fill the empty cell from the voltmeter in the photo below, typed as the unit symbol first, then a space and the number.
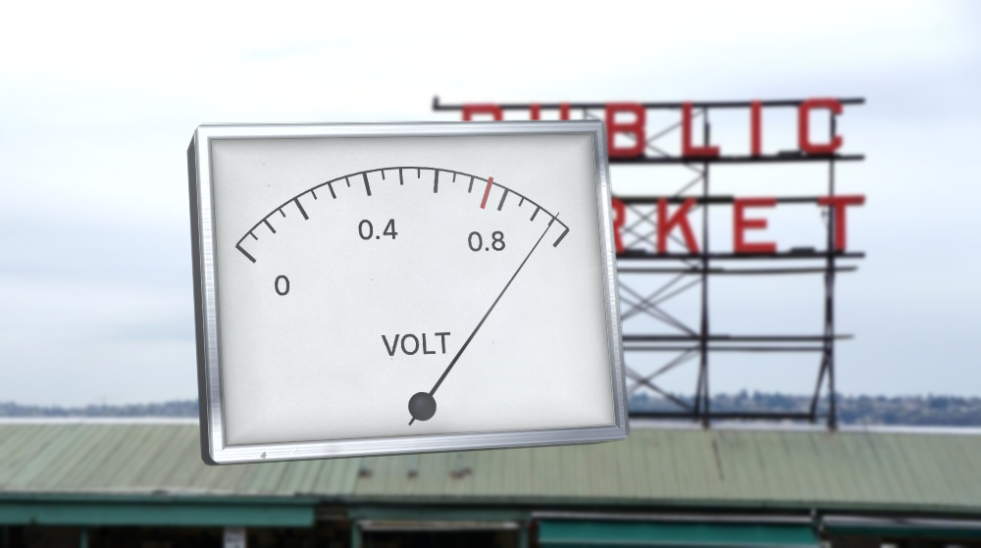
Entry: V 0.95
